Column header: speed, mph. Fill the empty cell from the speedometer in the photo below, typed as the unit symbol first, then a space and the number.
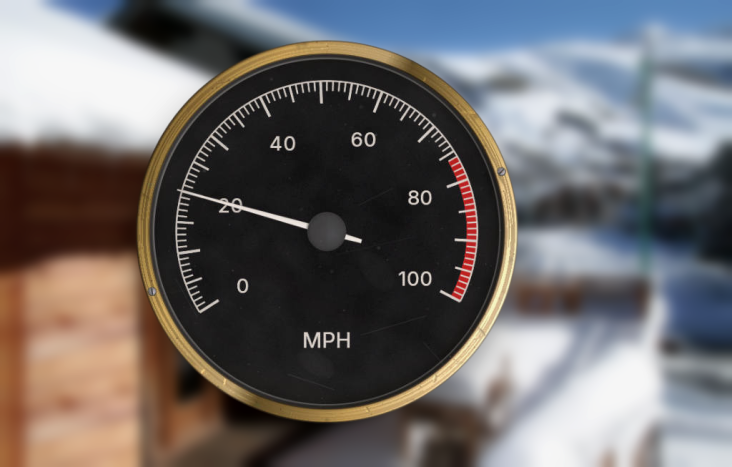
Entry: mph 20
